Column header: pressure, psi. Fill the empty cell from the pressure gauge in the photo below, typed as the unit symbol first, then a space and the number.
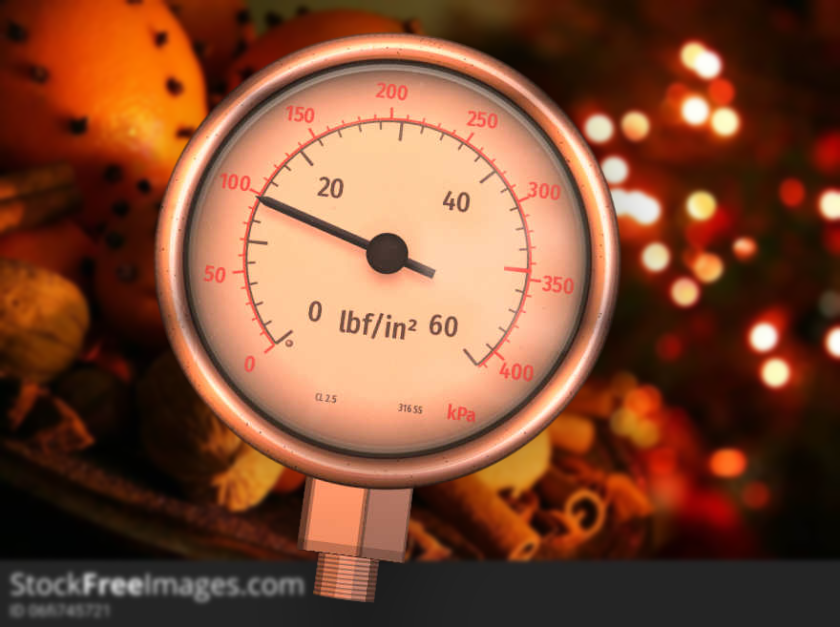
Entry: psi 14
